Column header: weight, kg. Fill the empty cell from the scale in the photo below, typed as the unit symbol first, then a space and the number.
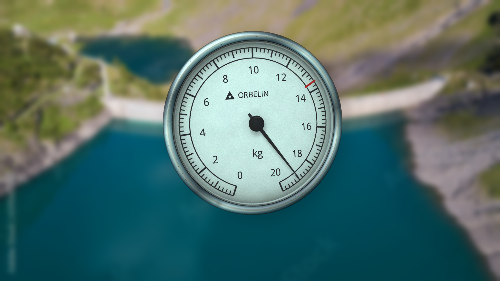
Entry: kg 19
